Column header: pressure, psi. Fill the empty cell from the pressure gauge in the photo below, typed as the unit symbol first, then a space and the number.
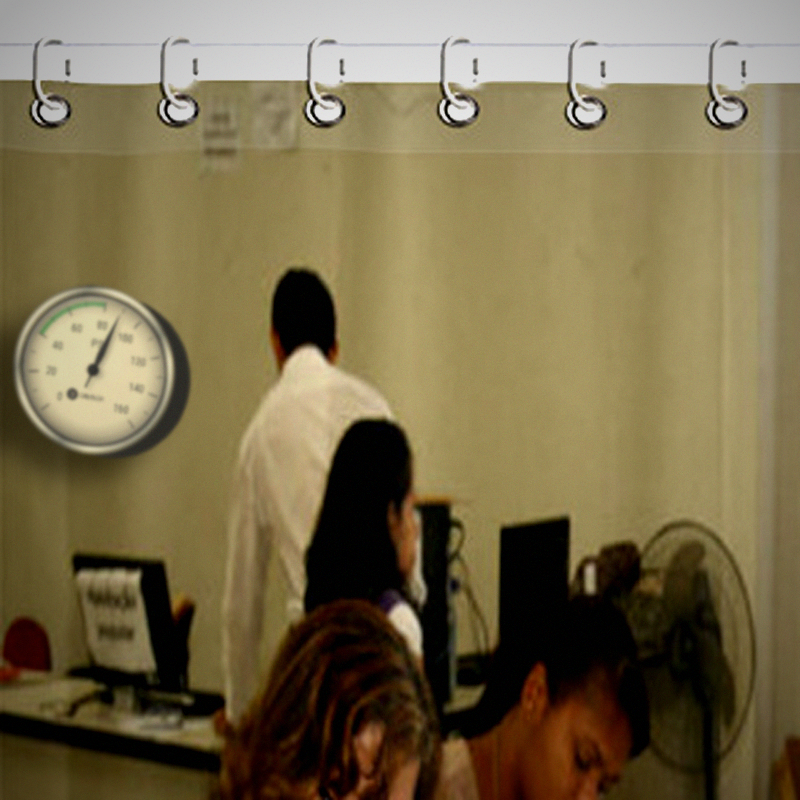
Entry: psi 90
